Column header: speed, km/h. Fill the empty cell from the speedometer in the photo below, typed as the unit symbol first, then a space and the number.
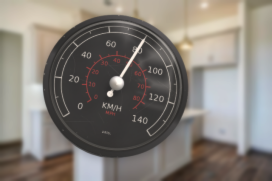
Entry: km/h 80
